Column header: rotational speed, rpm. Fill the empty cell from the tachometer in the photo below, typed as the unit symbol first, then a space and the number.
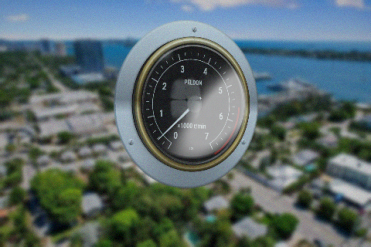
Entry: rpm 400
